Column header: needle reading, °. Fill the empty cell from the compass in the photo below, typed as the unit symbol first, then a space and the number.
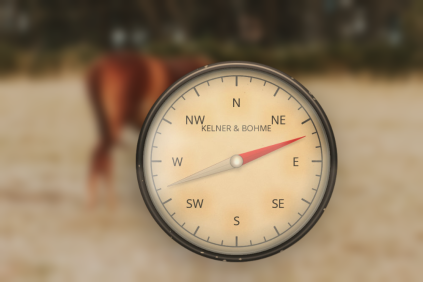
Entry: ° 70
